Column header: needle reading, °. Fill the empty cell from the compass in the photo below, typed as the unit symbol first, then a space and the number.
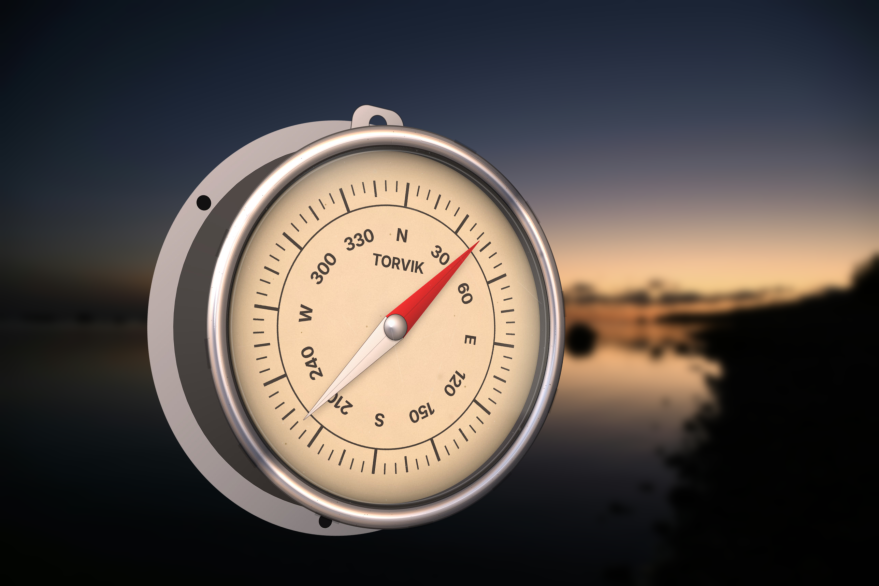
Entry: ° 40
